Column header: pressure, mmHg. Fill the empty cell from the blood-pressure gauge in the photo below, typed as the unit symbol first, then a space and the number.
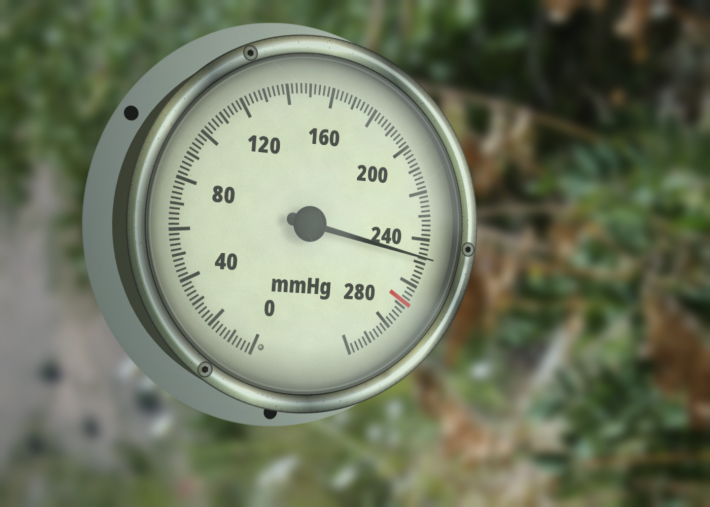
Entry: mmHg 248
